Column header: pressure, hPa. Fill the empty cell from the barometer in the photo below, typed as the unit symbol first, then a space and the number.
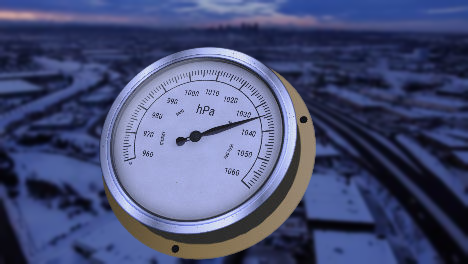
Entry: hPa 1035
